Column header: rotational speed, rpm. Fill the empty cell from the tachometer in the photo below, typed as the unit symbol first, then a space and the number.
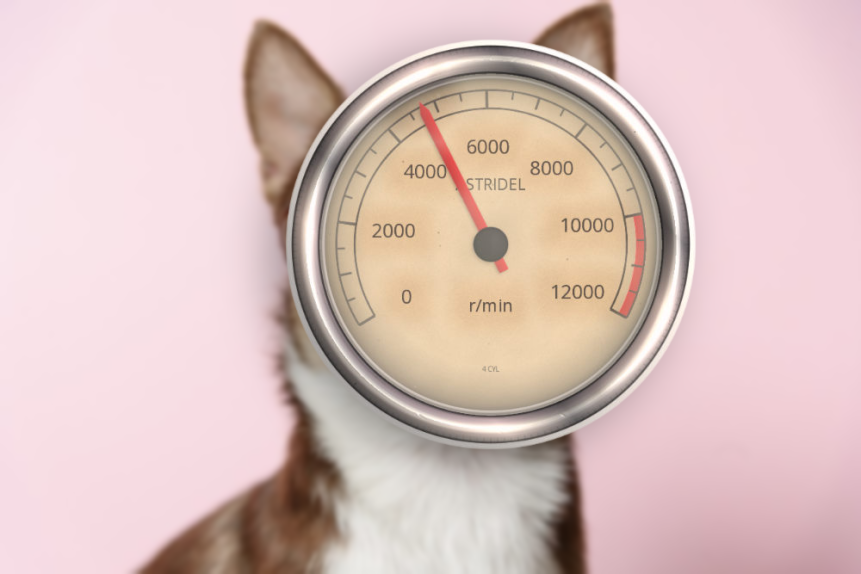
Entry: rpm 4750
